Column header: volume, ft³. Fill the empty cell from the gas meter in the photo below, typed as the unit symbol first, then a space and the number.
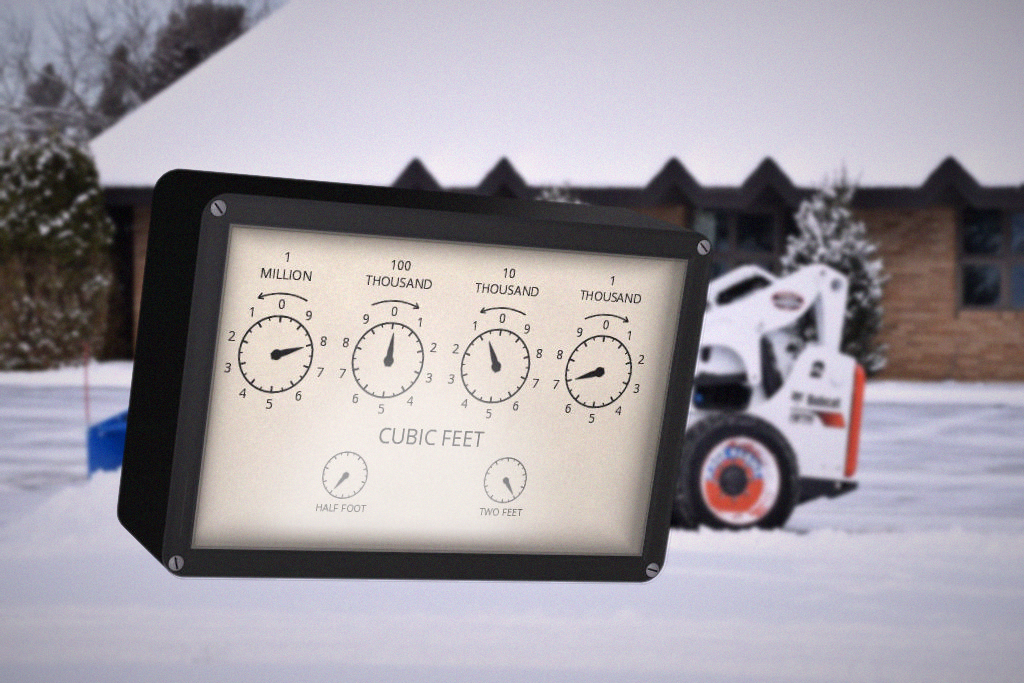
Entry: ft³ 800700
